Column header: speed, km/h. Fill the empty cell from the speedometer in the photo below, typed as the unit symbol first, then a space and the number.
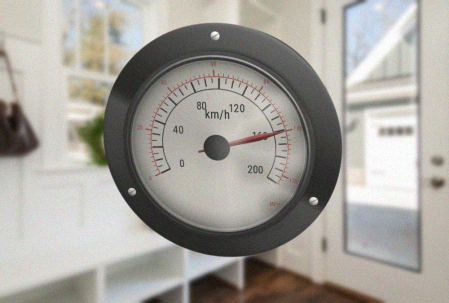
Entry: km/h 160
